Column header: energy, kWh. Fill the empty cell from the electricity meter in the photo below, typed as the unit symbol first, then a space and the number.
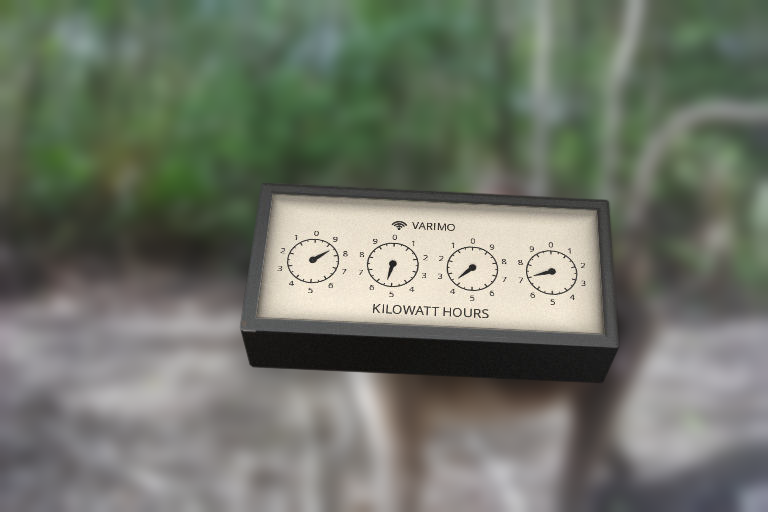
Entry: kWh 8537
